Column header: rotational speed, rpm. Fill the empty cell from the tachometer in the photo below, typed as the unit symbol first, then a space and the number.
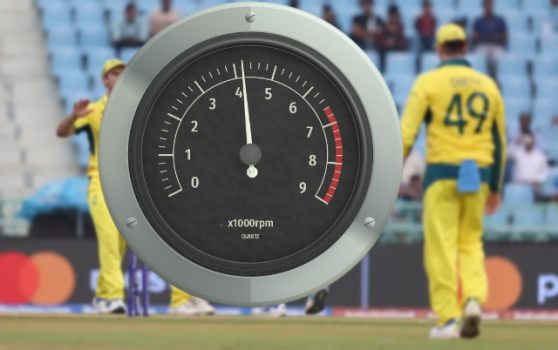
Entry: rpm 4200
